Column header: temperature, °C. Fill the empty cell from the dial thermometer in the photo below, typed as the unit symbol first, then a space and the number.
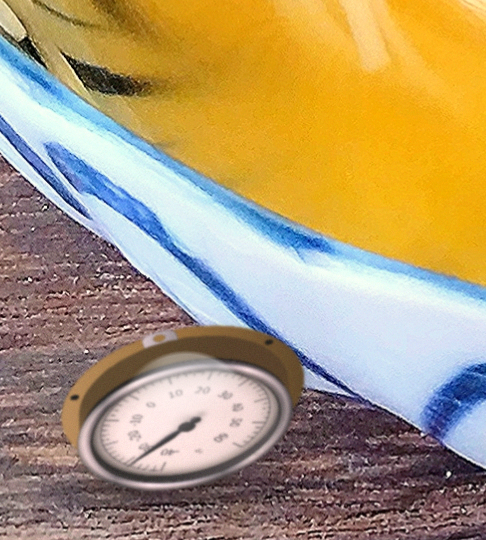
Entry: °C -30
